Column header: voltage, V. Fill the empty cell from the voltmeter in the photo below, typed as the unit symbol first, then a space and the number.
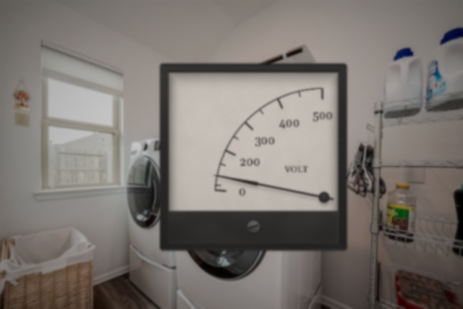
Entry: V 100
